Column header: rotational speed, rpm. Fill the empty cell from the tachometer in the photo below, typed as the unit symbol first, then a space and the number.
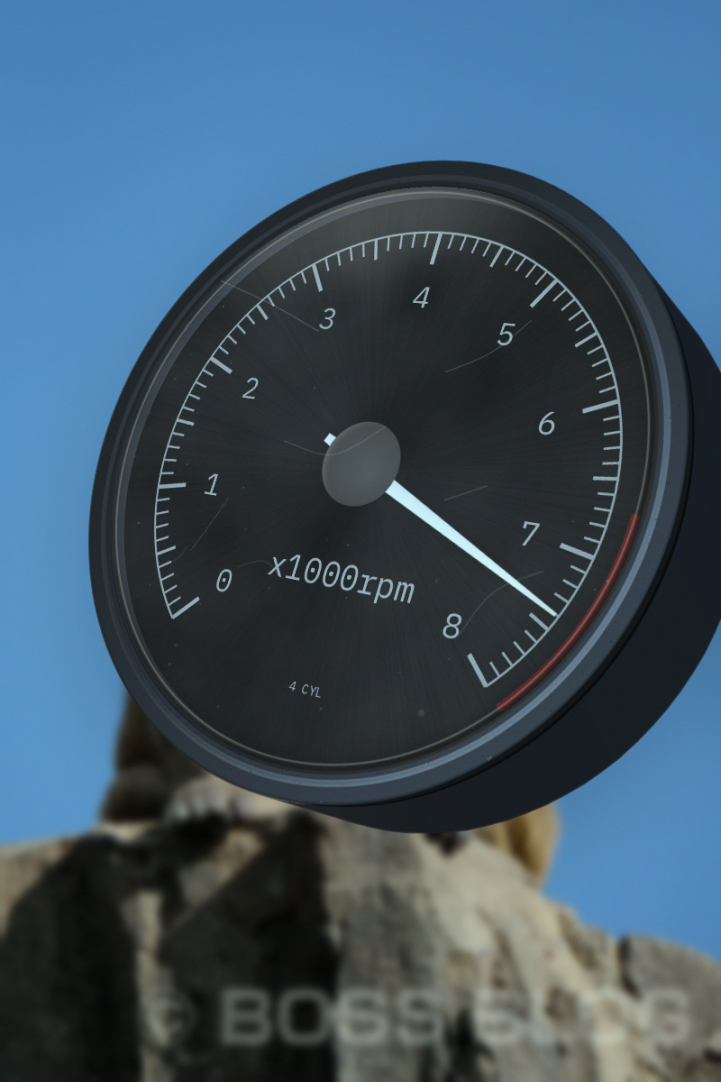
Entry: rpm 7400
